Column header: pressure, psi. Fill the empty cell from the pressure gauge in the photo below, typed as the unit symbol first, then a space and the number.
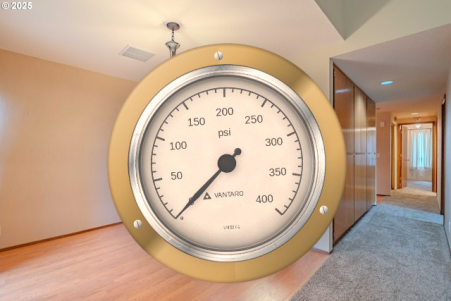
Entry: psi 0
